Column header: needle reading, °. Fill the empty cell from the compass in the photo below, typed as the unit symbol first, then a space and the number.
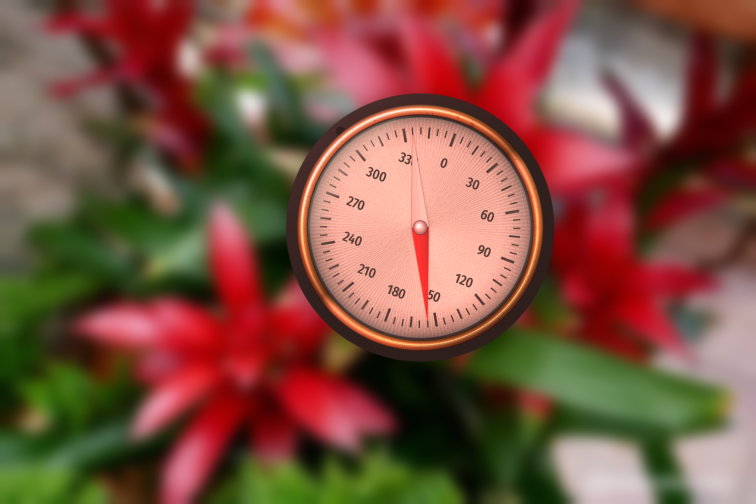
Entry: ° 155
